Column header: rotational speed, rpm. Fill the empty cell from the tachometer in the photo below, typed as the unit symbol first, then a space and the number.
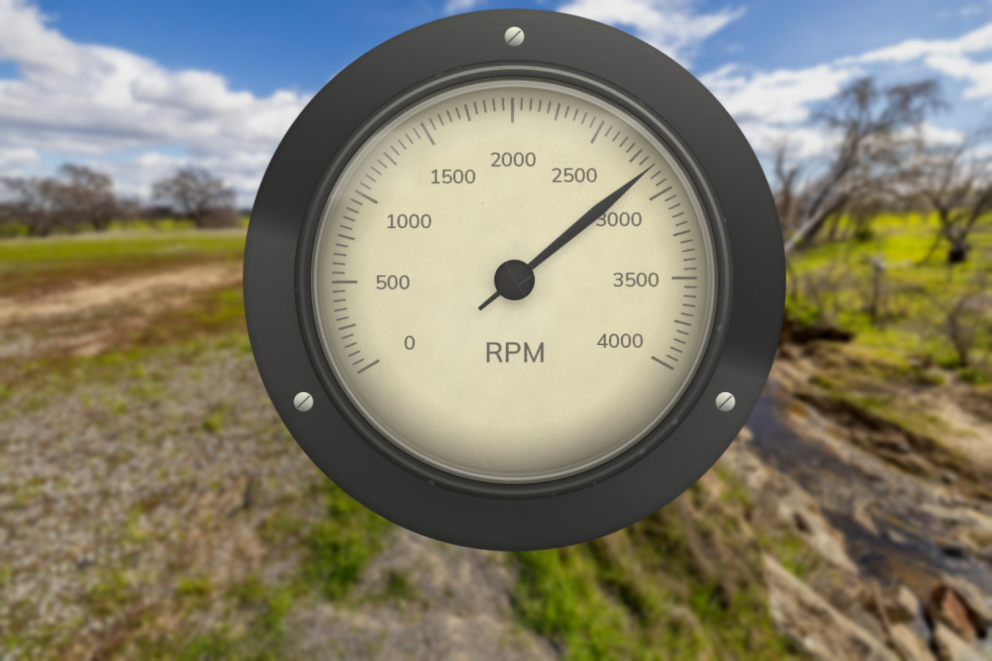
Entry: rpm 2850
